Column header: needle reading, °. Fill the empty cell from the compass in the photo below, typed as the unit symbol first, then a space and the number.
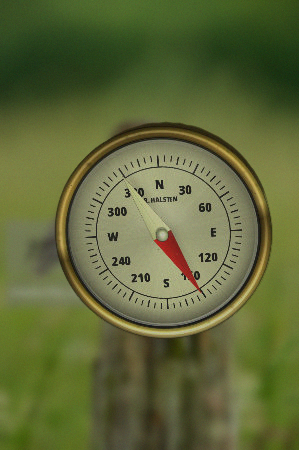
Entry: ° 150
